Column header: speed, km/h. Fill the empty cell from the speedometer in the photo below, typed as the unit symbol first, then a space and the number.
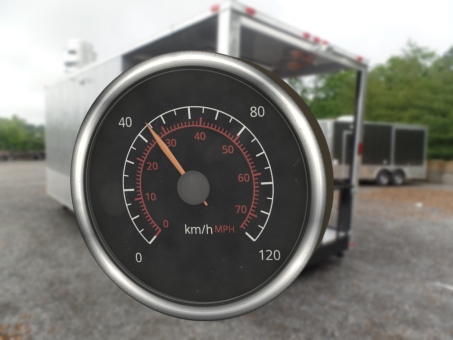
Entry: km/h 45
